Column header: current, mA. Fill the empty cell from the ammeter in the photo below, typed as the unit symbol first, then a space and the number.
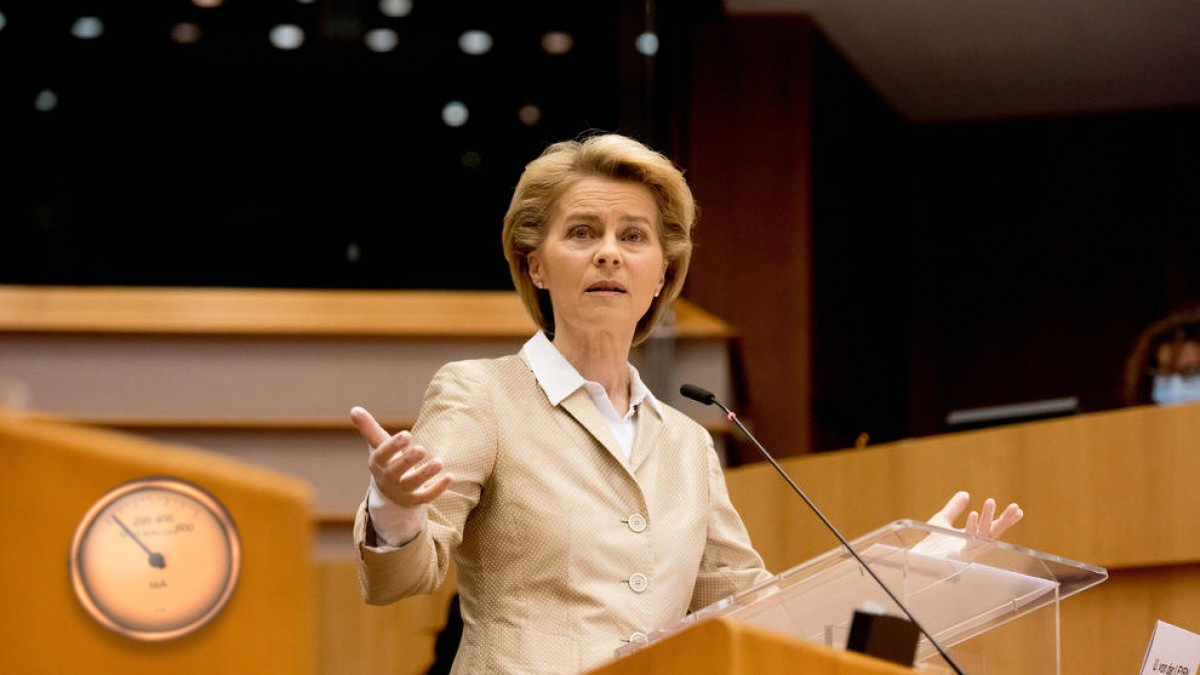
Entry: mA 50
